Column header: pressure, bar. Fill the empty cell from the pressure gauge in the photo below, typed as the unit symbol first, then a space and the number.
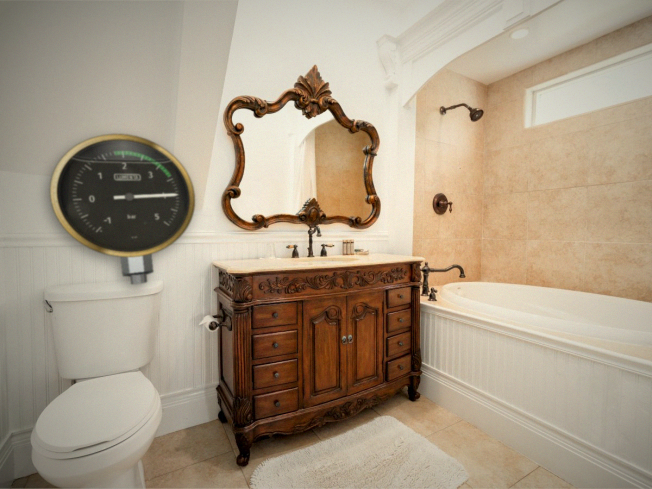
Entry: bar 4
